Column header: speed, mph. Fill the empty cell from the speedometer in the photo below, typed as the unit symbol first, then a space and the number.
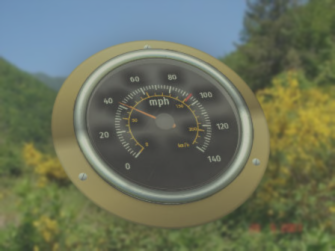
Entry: mph 40
